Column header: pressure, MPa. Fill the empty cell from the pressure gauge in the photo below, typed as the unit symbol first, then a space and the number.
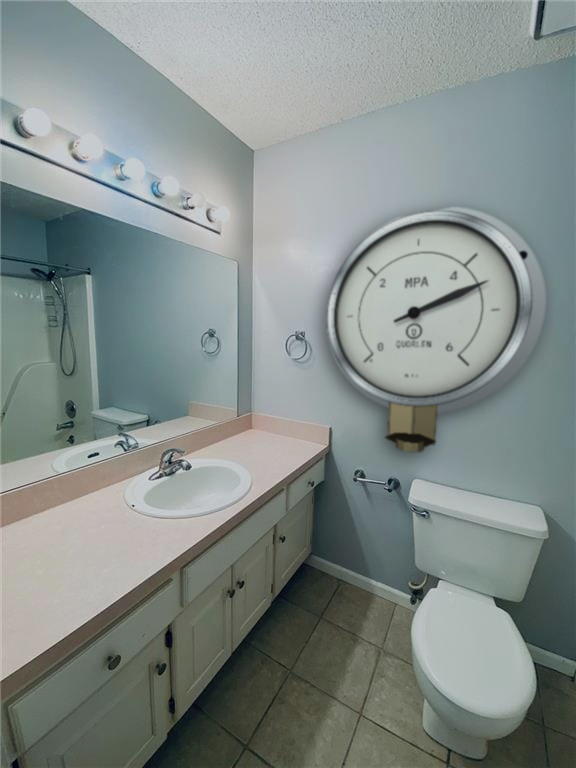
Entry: MPa 4.5
